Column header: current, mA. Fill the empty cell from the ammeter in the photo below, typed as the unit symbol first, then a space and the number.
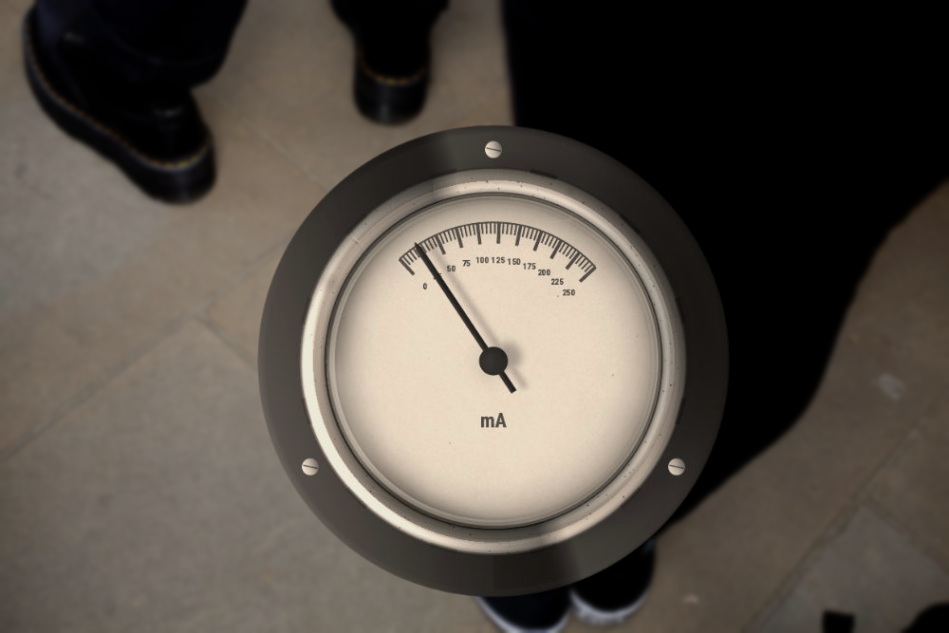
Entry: mA 25
